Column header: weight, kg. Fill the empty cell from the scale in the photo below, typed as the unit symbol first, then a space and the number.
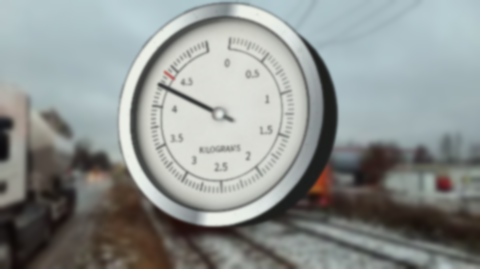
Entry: kg 4.25
